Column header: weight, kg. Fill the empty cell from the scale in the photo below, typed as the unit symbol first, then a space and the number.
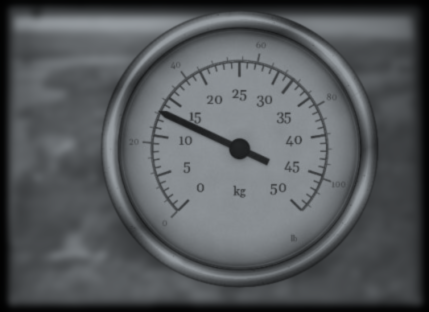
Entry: kg 13
